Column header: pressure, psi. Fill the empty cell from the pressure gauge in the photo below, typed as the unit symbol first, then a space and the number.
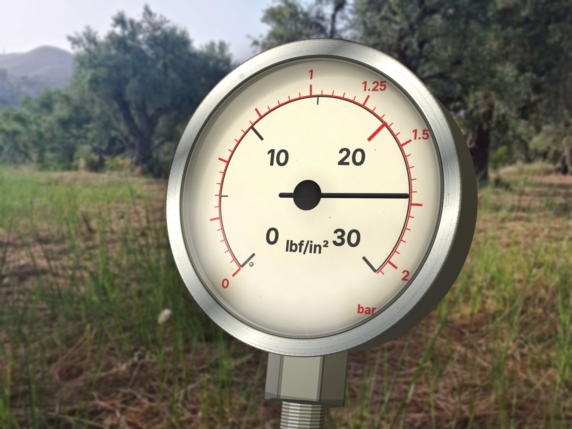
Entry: psi 25
